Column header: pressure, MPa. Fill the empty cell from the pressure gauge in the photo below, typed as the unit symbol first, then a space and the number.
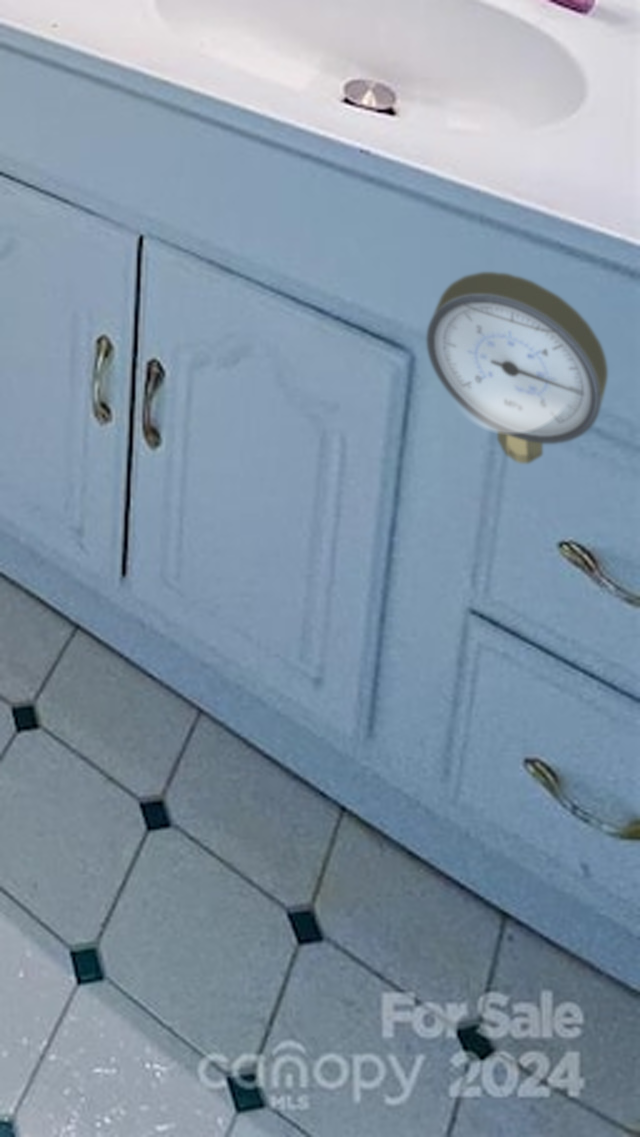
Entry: MPa 5
